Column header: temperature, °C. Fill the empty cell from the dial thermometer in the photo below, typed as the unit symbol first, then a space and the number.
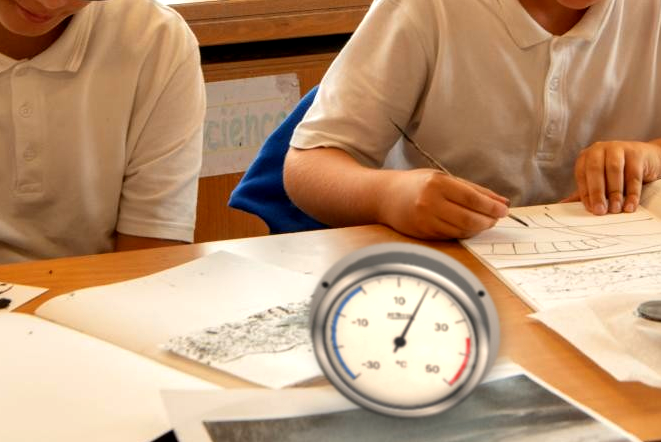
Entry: °C 17.5
